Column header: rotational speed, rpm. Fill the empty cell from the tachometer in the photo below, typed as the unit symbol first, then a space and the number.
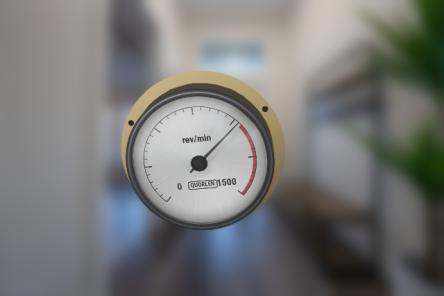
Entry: rpm 1025
